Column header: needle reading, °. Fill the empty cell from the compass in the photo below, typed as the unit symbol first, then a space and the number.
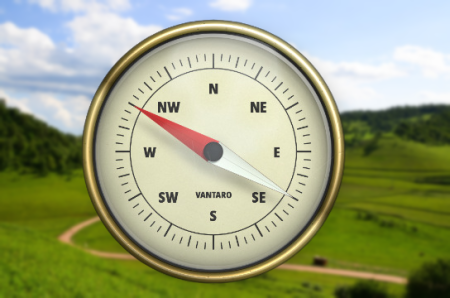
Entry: ° 300
